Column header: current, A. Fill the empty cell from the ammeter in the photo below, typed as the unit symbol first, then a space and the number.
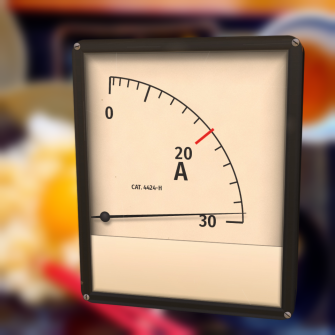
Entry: A 29
